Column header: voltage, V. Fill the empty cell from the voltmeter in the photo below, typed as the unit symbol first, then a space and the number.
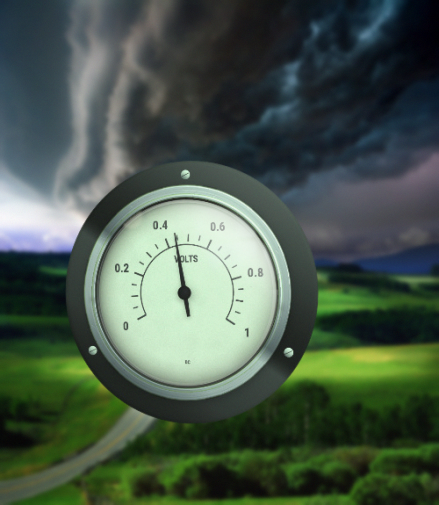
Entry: V 0.45
